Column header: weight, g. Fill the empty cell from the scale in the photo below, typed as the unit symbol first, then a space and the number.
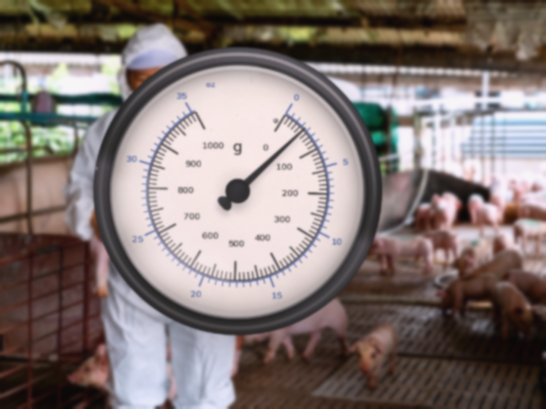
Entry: g 50
